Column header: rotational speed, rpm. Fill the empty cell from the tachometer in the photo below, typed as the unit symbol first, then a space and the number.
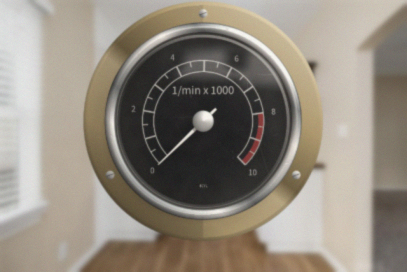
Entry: rpm 0
